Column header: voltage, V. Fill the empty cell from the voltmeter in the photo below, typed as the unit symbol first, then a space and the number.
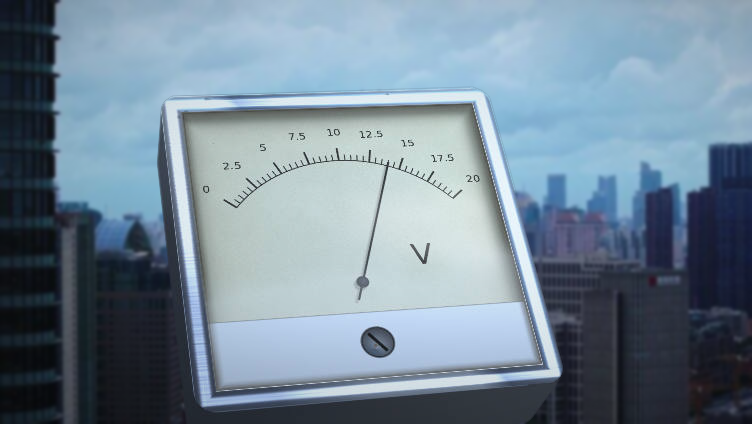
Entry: V 14
